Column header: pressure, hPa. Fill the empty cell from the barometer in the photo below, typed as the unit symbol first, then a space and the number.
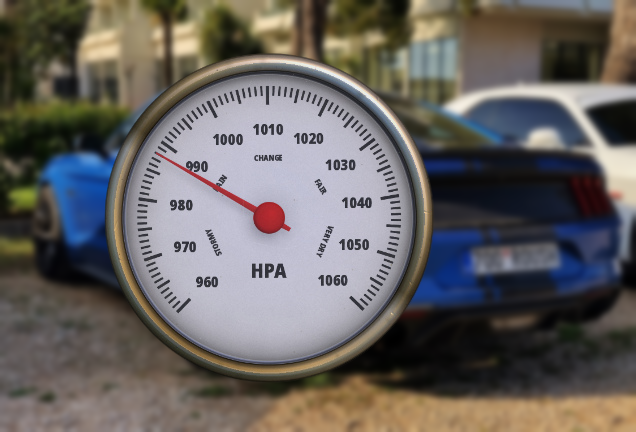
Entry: hPa 988
